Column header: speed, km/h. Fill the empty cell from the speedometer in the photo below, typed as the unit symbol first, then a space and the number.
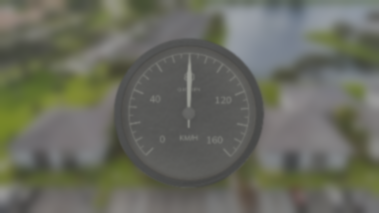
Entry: km/h 80
